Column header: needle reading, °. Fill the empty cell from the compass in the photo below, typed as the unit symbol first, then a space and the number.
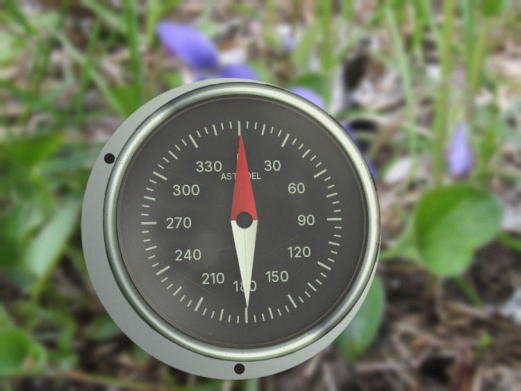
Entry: ° 0
